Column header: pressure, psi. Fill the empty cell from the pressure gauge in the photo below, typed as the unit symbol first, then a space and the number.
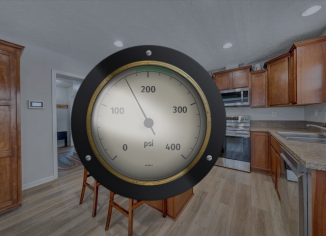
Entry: psi 160
